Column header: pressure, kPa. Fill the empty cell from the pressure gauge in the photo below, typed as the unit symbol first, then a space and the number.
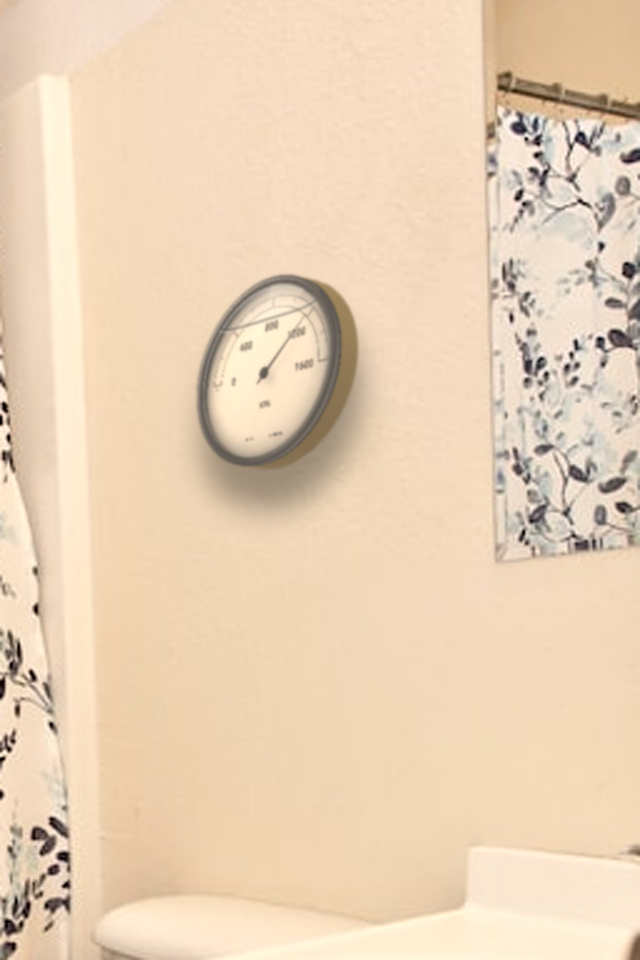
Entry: kPa 1200
